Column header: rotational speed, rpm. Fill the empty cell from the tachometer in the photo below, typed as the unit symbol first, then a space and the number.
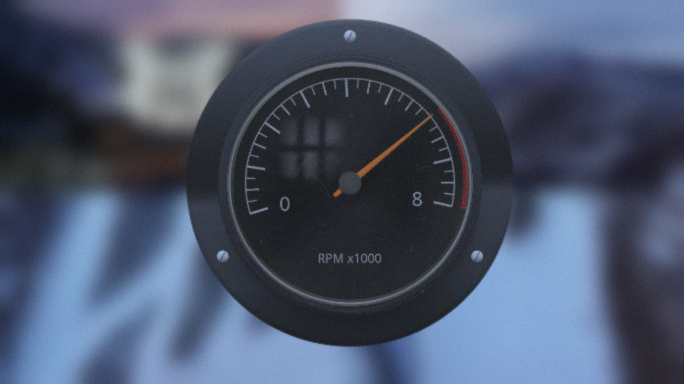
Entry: rpm 6000
